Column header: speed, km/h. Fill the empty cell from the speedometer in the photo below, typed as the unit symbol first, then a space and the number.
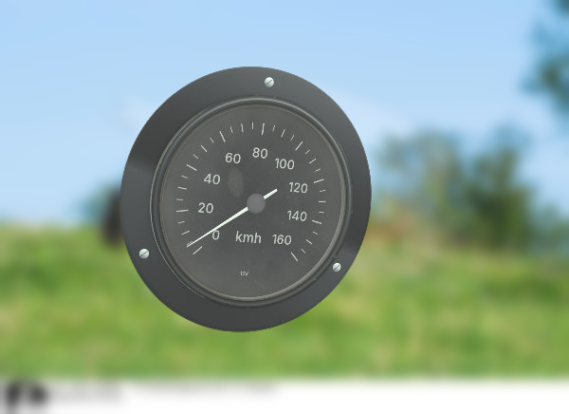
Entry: km/h 5
